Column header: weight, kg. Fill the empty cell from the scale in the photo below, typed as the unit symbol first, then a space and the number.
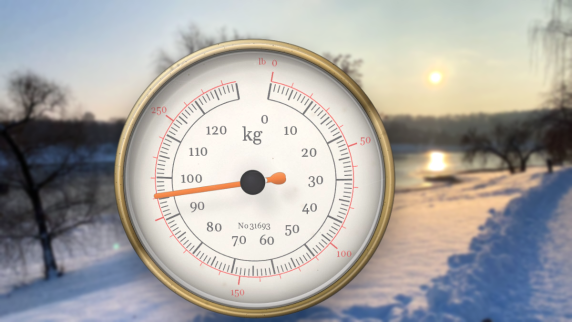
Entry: kg 96
